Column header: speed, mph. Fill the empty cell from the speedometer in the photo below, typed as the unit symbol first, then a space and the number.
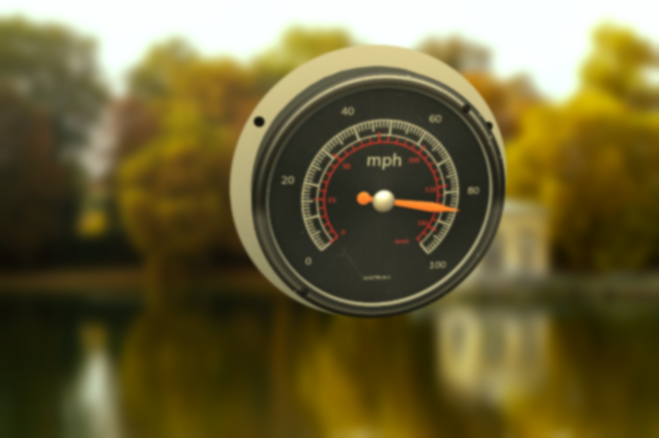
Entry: mph 85
